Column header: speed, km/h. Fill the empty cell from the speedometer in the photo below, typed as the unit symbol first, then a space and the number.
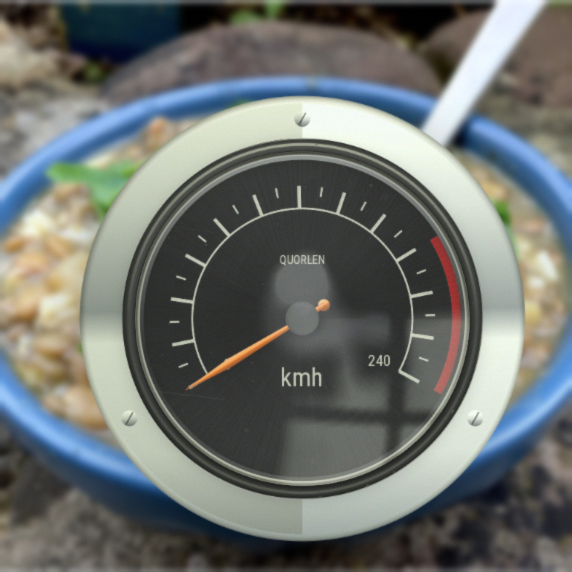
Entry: km/h 0
